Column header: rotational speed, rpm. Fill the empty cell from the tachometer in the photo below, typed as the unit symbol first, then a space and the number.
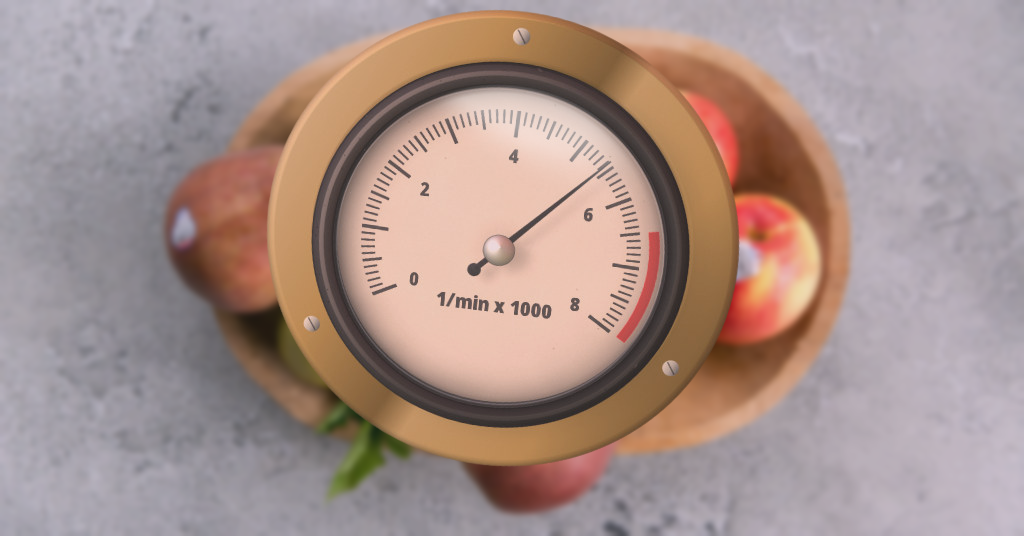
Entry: rpm 5400
